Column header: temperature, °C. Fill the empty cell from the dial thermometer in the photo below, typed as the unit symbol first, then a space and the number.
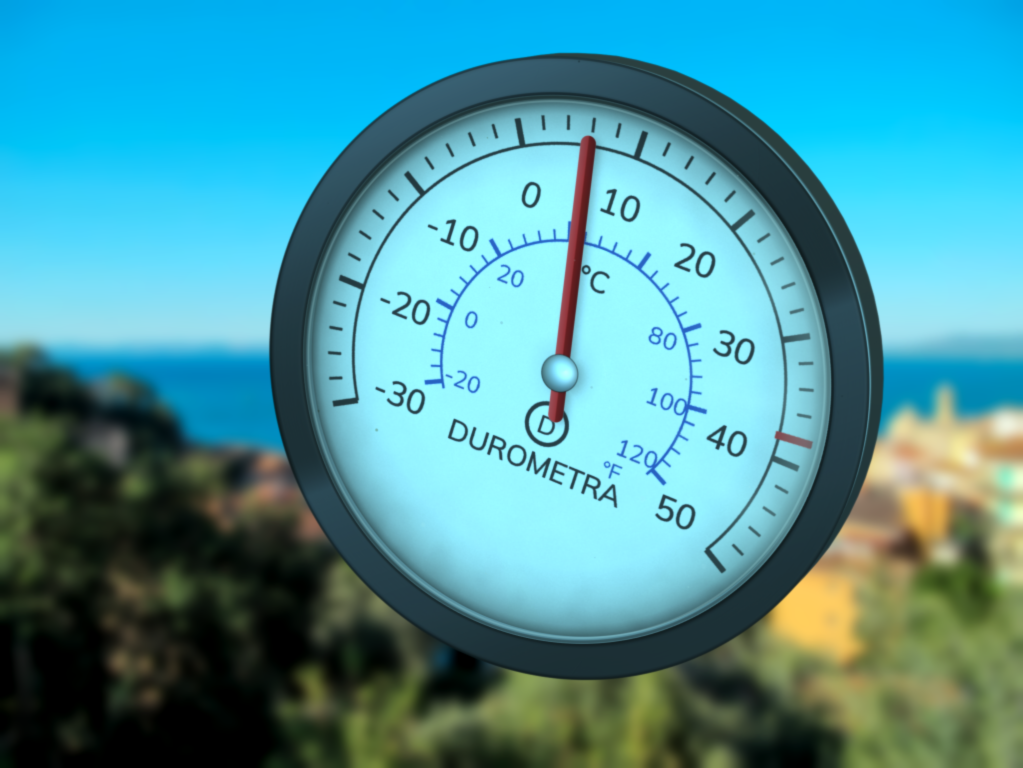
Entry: °C 6
